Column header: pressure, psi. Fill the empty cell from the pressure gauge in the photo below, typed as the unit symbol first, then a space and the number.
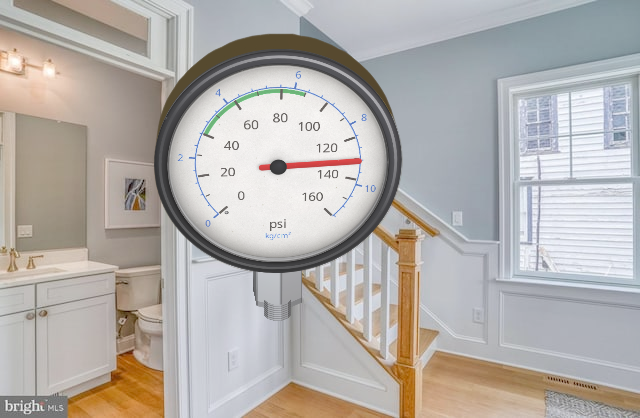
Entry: psi 130
